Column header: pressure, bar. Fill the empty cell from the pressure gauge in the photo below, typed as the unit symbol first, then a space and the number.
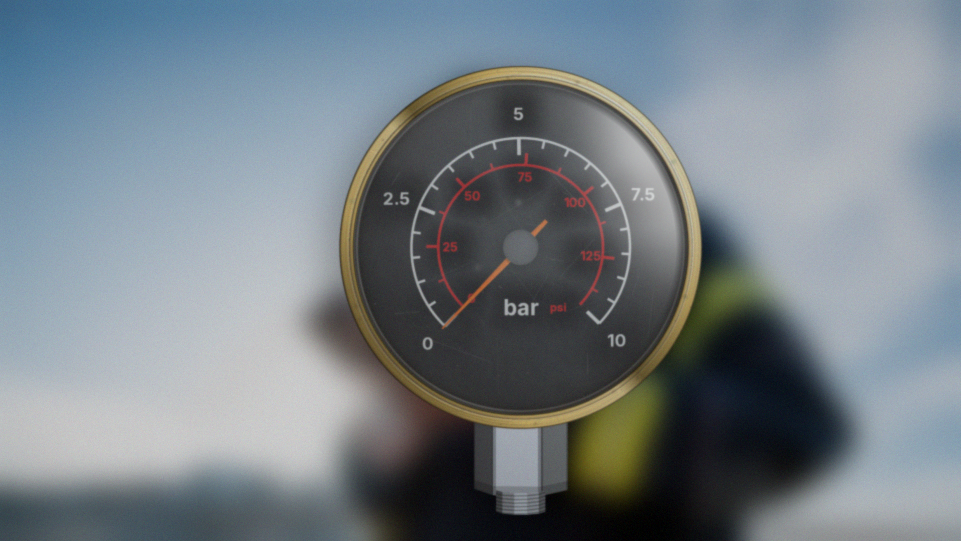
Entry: bar 0
